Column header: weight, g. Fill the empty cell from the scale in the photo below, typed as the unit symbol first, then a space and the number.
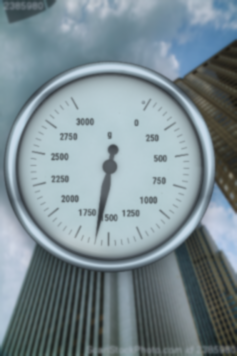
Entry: g 1600
